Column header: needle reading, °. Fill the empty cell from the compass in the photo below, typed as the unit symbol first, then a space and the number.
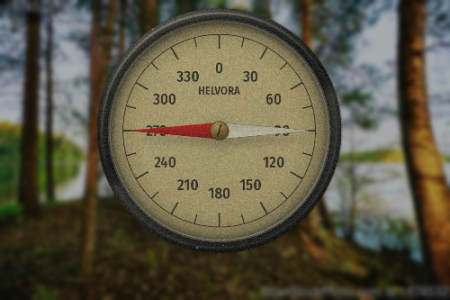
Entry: ° 270
